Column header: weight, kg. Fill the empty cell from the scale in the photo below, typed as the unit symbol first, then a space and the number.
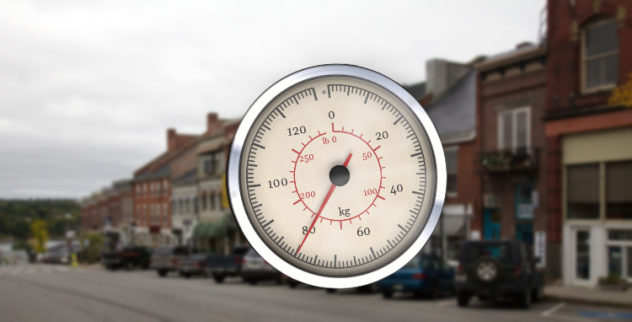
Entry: kg 80
